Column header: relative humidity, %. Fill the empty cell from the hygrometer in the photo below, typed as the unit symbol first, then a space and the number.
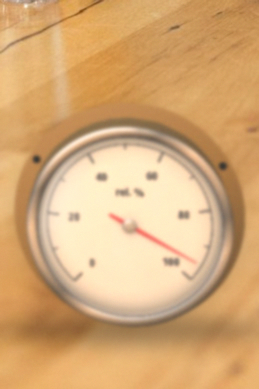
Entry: % 95
